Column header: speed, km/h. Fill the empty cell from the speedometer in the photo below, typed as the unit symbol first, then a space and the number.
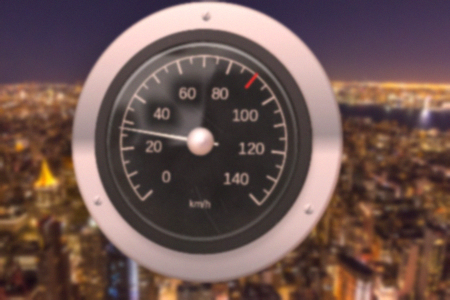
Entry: km/h 27.5
